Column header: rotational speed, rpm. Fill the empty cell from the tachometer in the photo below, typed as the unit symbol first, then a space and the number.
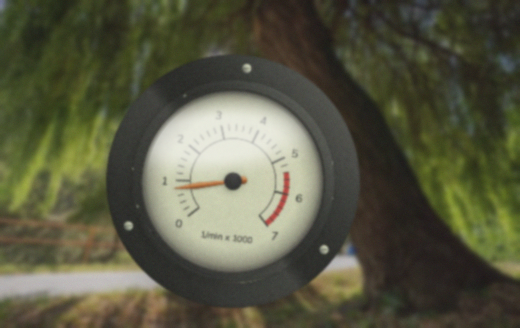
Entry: rpm 800
